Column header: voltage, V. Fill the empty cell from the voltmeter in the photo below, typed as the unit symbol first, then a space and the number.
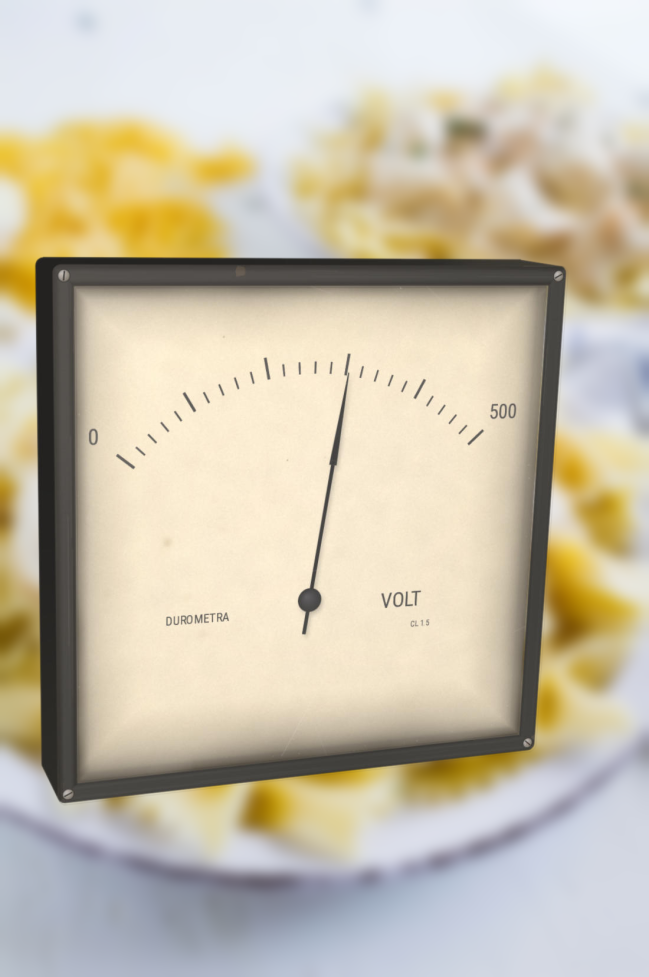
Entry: V 300
